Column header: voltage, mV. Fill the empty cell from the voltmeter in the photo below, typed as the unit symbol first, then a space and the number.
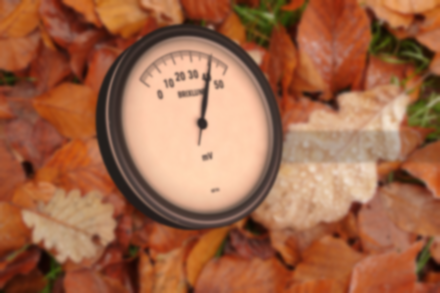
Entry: mV 40
